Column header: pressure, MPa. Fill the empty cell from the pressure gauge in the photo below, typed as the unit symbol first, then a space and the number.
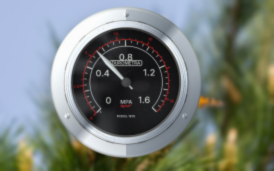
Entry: MPa 0.55
